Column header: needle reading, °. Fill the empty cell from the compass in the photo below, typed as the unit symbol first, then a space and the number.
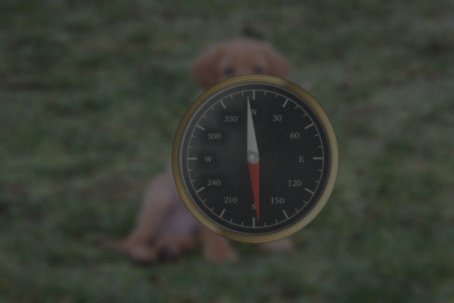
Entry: ° 175
